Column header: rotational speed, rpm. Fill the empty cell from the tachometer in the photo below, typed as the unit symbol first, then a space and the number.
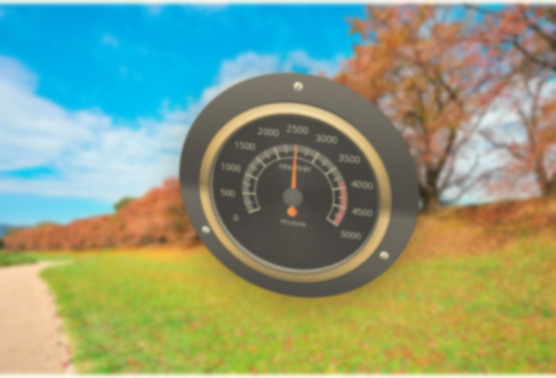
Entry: rpm 2500
